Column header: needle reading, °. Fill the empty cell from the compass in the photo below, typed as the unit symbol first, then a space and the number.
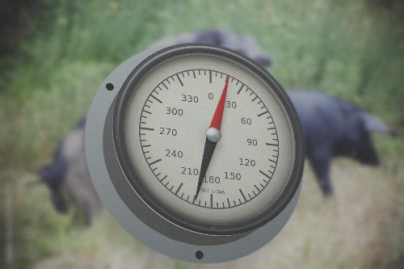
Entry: ° 15
